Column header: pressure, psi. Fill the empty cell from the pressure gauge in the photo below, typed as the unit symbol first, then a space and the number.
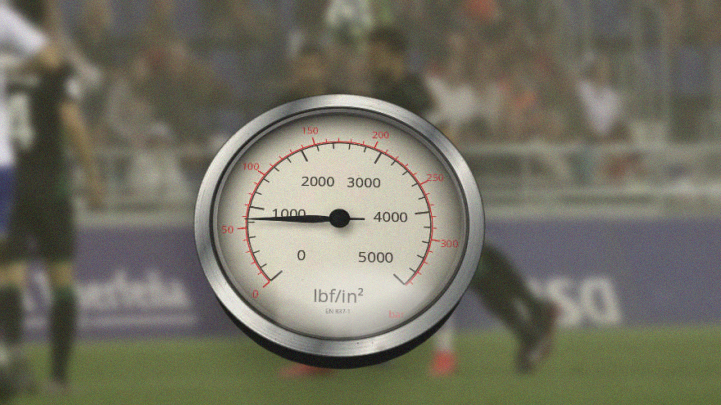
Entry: psi 800
